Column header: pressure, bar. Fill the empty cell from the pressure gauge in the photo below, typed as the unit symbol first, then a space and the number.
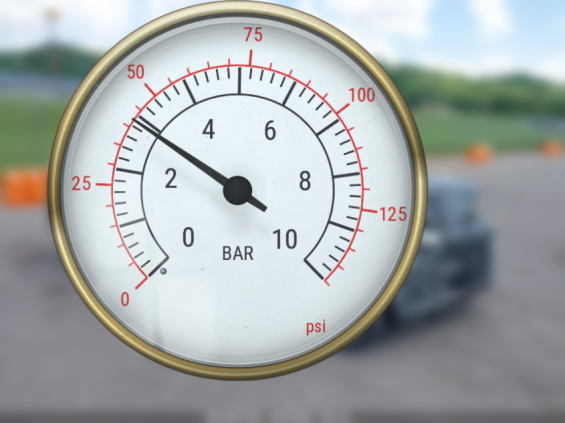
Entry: bar 2.9
